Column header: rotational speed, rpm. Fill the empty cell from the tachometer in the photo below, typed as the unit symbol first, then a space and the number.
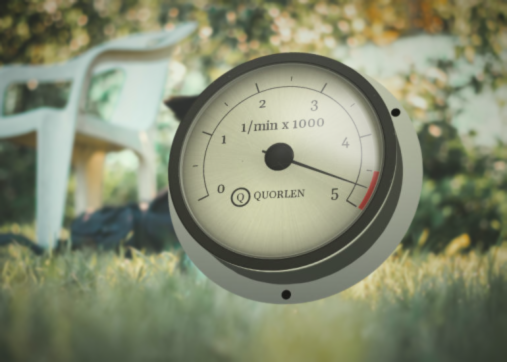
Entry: rpm 4750
